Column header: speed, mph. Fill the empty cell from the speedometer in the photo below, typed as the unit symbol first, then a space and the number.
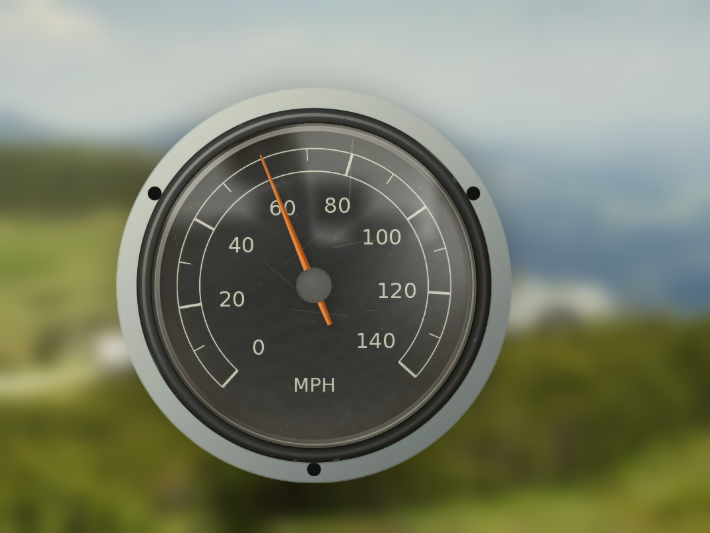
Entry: mph 60
